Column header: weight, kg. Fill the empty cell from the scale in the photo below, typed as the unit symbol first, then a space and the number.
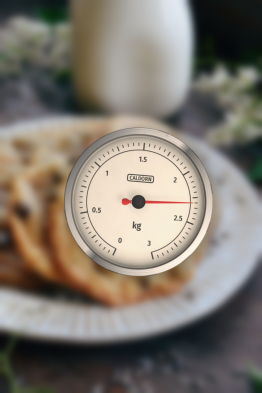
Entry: kg 2.3
